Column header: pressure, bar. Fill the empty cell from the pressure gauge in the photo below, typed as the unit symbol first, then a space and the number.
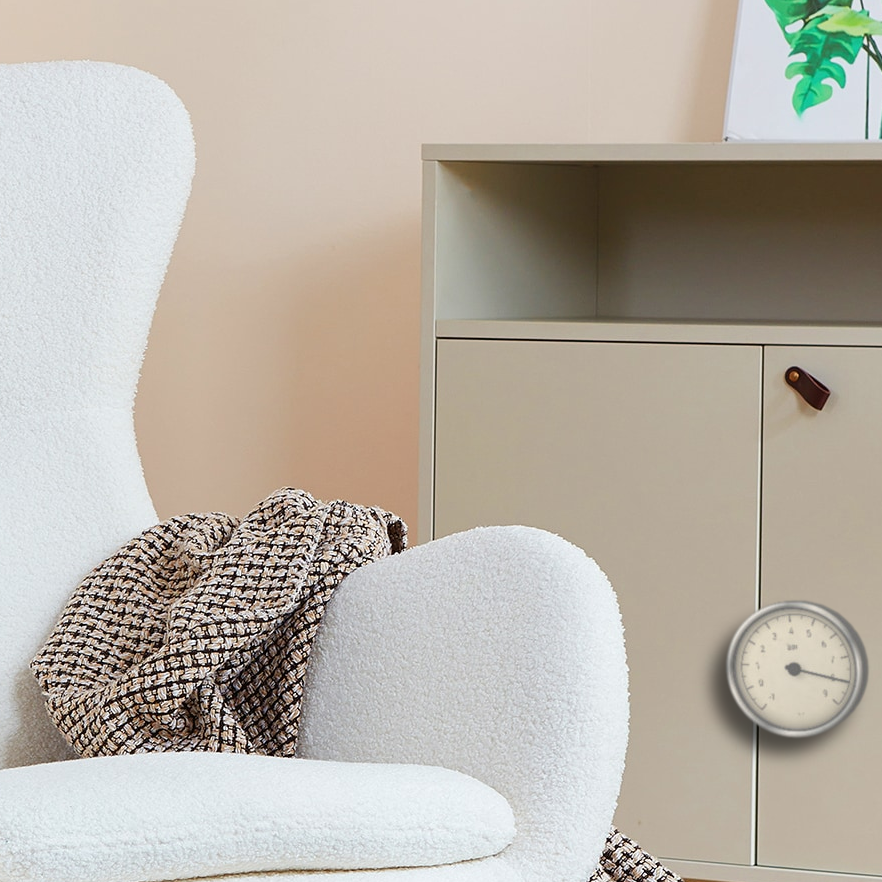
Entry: bar 8
